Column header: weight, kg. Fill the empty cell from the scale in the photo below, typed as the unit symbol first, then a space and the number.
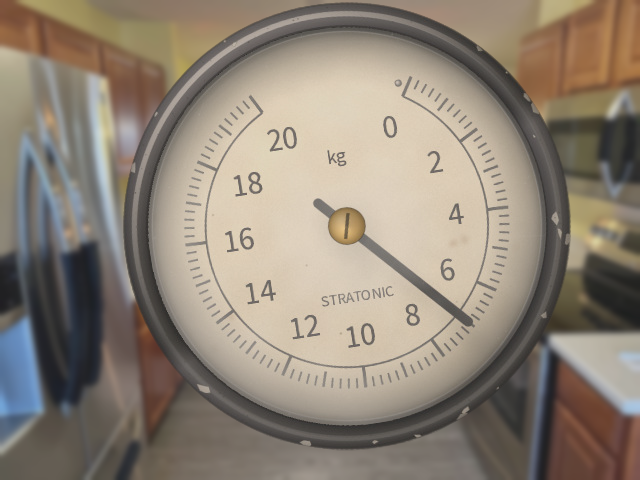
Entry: kg 7
